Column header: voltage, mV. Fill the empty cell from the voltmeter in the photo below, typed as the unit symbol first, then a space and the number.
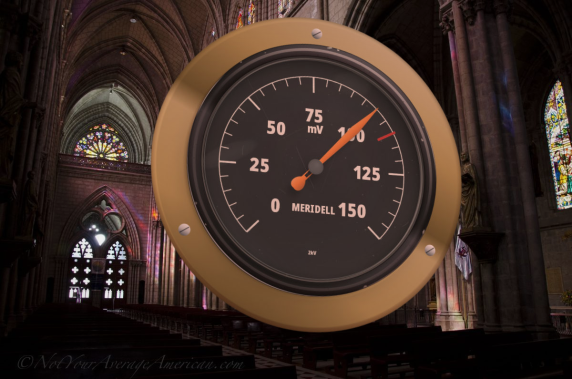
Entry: mV 100
